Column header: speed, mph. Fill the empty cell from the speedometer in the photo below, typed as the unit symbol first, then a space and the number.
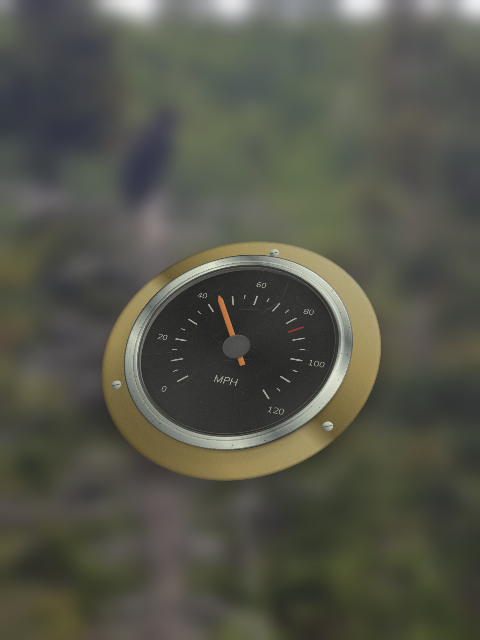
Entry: mph 45
